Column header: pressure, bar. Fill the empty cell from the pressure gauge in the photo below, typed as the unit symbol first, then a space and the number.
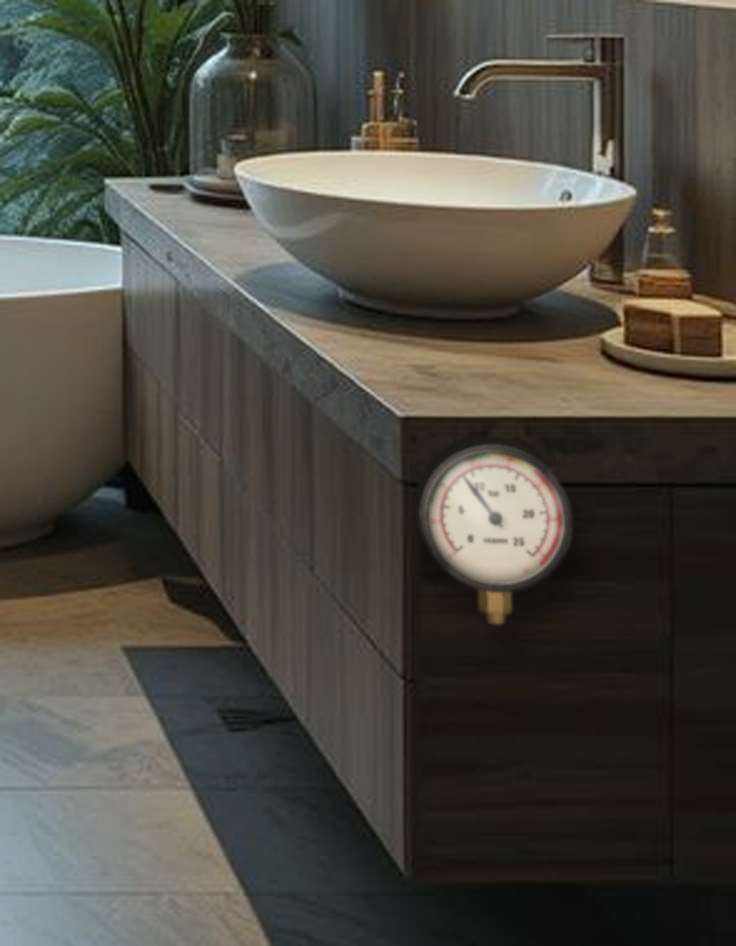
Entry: bar 9
